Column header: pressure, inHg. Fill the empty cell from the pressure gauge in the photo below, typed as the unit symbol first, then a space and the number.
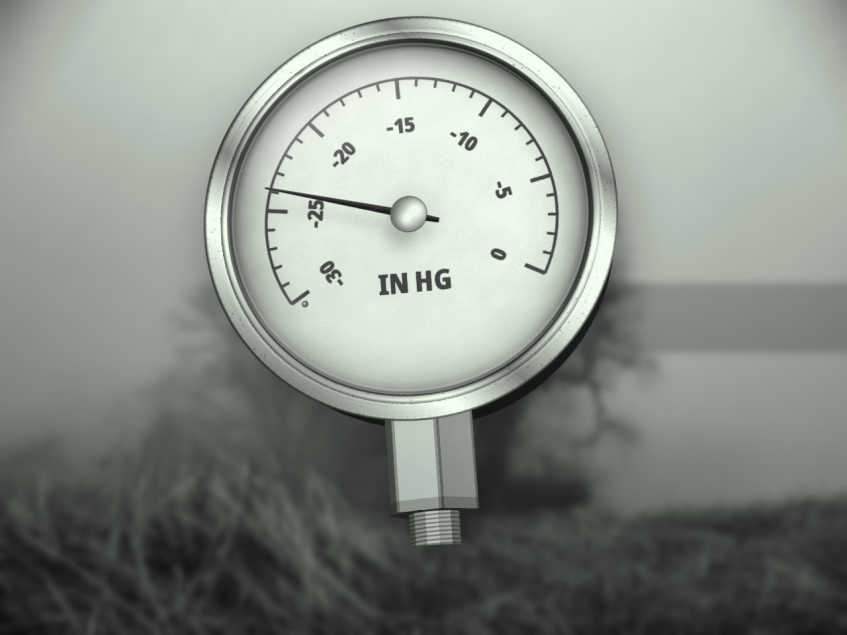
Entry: inHg -24
